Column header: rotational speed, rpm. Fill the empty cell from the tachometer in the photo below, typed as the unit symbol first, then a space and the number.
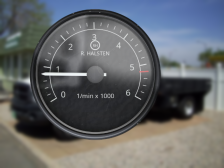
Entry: rpm 800
